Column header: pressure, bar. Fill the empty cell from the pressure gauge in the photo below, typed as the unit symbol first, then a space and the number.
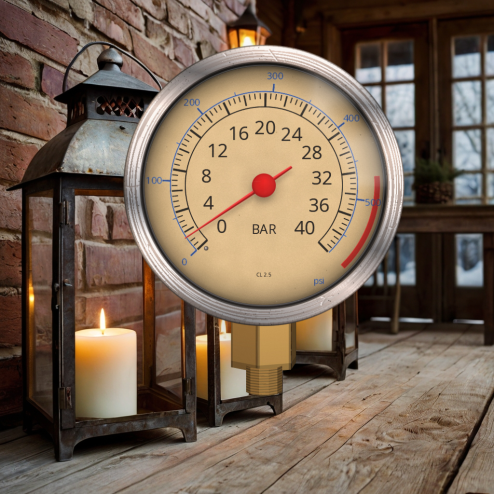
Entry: bar 1.5
